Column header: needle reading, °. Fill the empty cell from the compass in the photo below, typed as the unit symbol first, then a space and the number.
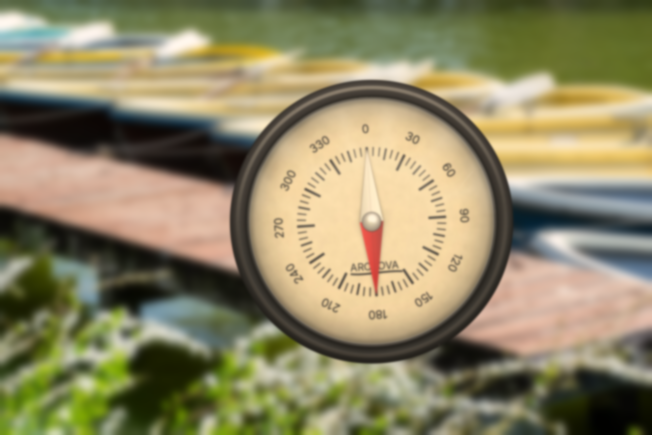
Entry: ° 180
